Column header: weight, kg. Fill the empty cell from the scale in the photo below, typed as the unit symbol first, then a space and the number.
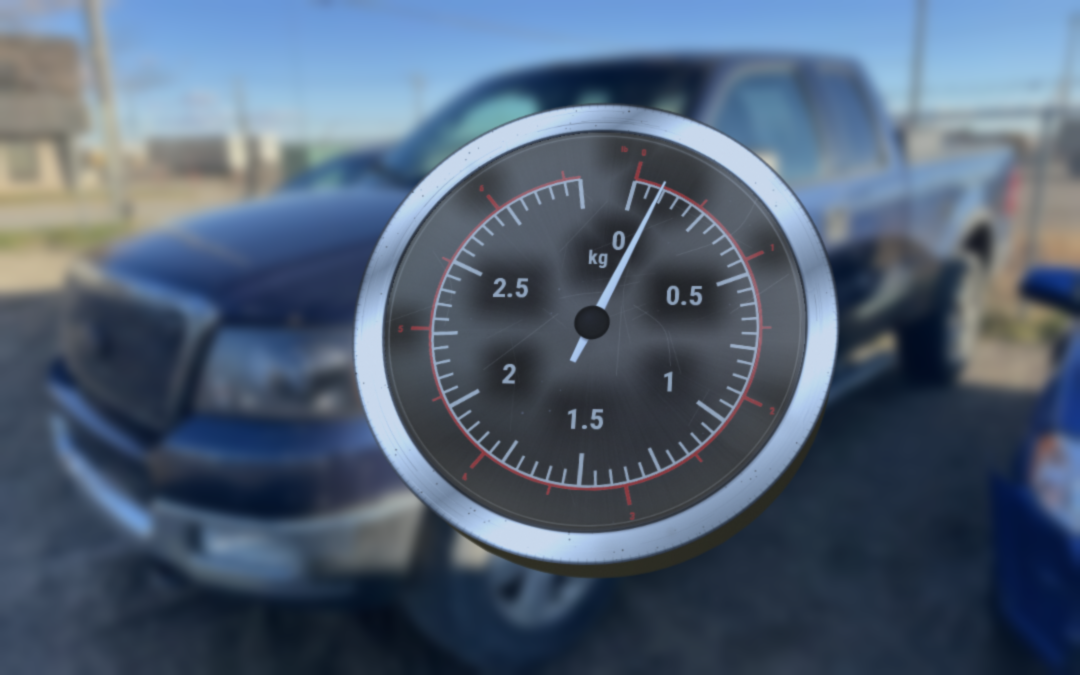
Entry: kg 0.1
